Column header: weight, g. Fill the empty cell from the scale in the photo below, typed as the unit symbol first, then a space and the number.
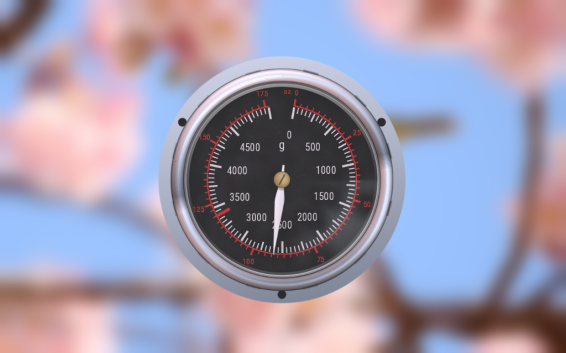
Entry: g 2600
